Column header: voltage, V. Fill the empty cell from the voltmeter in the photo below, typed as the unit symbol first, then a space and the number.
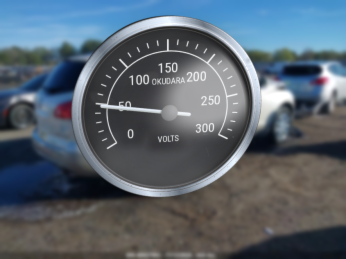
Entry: V 50
